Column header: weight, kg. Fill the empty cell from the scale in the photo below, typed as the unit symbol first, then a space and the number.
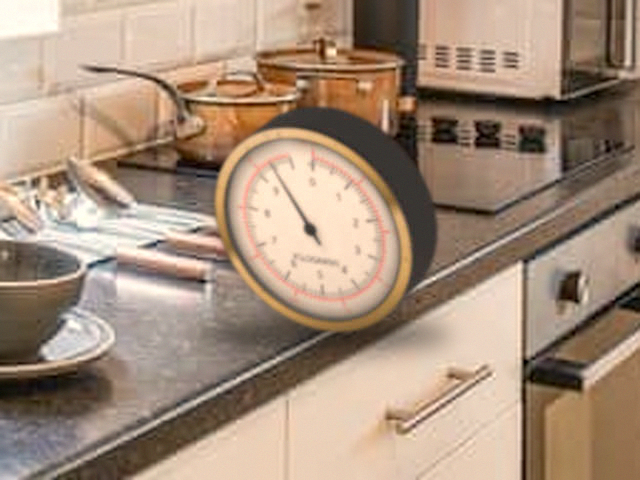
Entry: kg 9.5
